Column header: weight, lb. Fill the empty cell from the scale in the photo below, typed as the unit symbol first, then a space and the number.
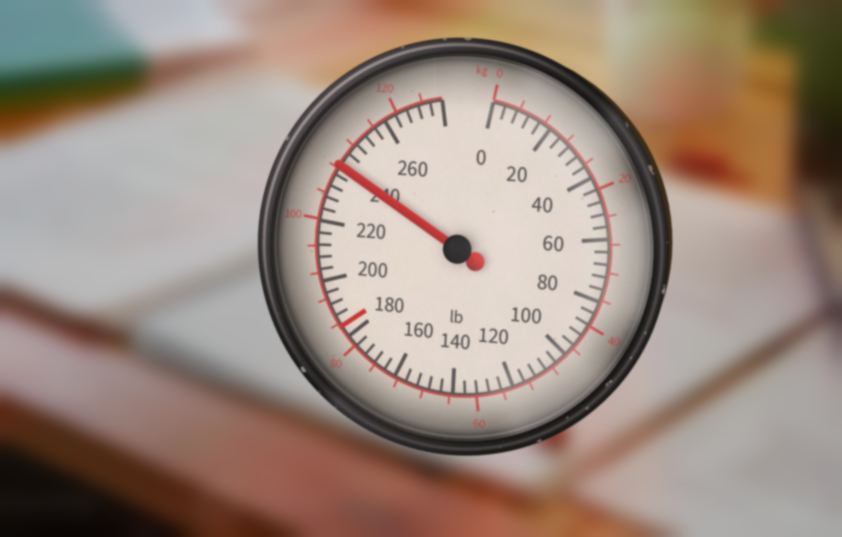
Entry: lb 240
